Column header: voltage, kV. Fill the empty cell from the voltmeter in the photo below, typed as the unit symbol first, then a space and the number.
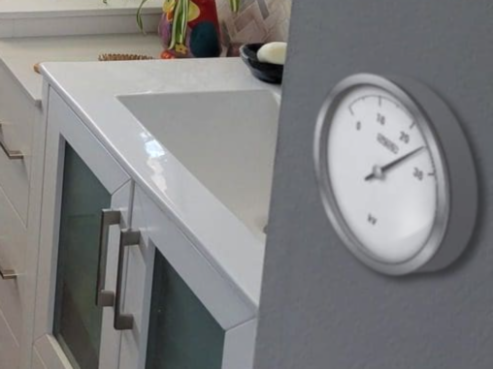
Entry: kV 25
